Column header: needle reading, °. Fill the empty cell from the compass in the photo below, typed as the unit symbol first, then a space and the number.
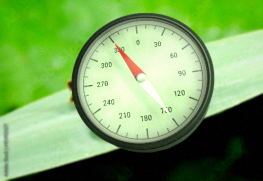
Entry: ° 330
